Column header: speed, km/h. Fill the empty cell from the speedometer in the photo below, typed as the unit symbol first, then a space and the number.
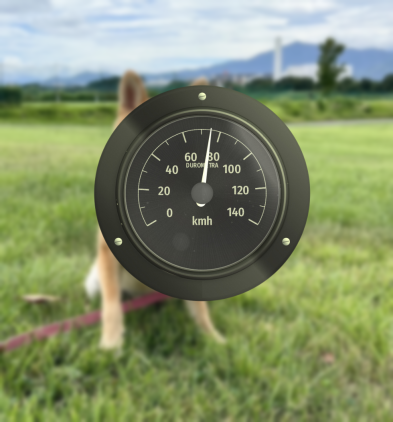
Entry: km/h 75
